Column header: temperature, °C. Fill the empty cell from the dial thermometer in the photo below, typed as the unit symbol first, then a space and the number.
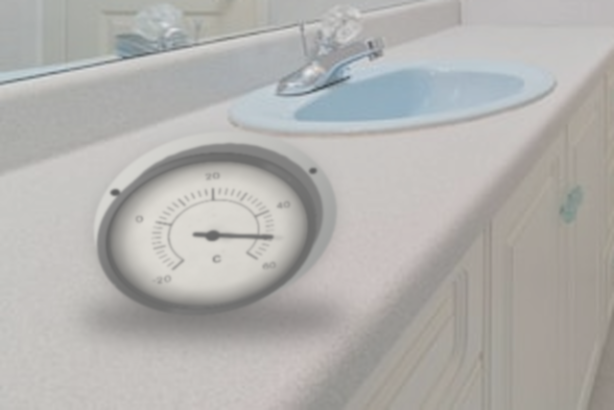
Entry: °C 50
